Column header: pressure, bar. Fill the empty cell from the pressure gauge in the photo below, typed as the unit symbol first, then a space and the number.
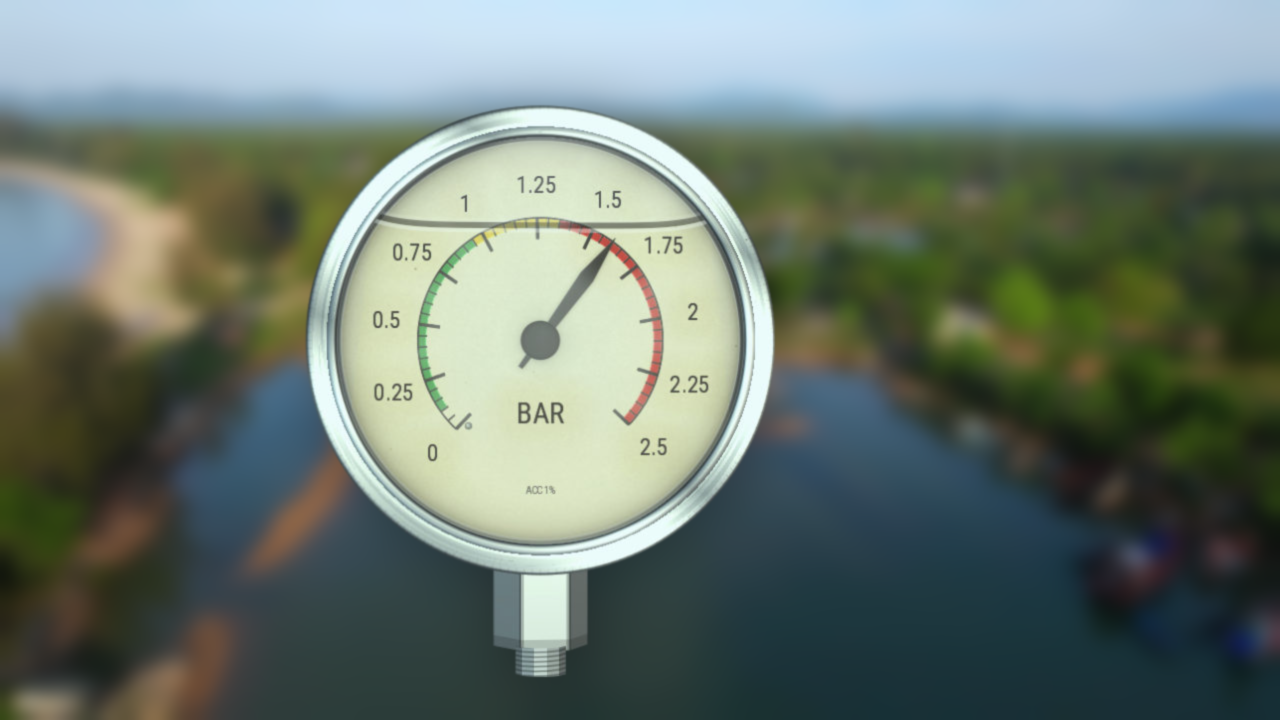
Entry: bar 1.6
